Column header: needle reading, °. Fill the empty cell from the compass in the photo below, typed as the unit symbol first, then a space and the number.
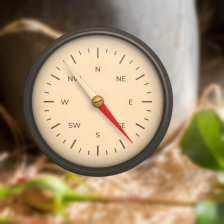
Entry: ° 140
